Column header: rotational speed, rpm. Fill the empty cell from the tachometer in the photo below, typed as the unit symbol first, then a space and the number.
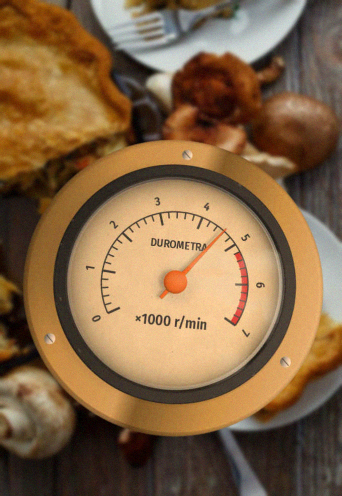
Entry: rpm 4600
